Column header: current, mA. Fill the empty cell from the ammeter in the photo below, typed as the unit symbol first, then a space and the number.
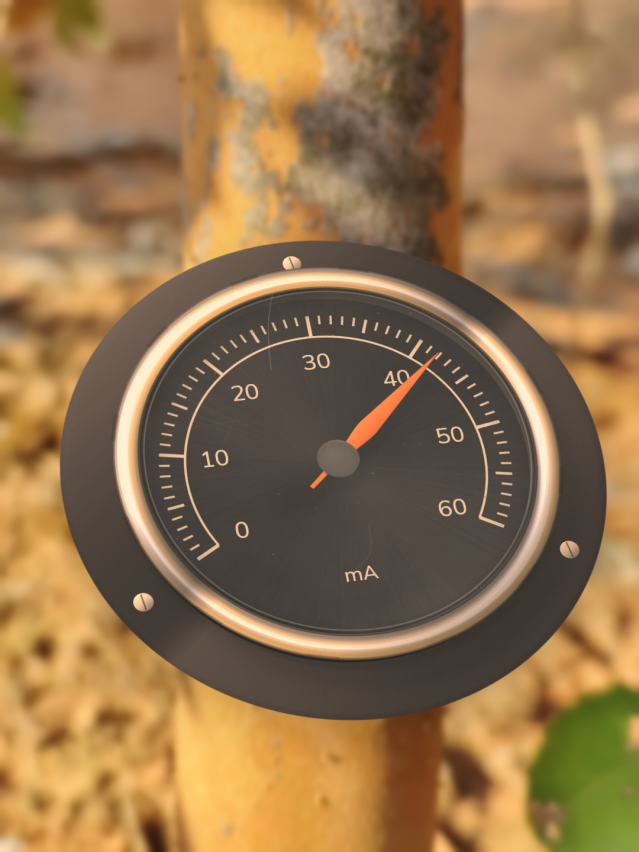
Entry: mA 42
